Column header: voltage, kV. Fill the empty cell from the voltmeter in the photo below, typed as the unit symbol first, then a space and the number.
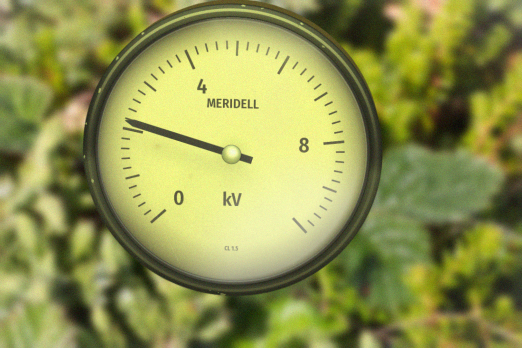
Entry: kV 2.2
